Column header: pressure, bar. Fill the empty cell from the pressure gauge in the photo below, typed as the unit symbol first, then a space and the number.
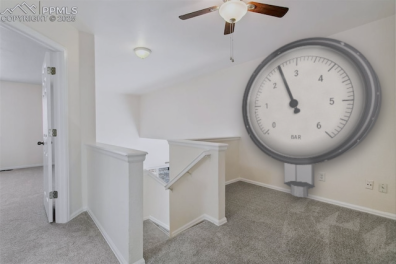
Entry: bar 2.5
